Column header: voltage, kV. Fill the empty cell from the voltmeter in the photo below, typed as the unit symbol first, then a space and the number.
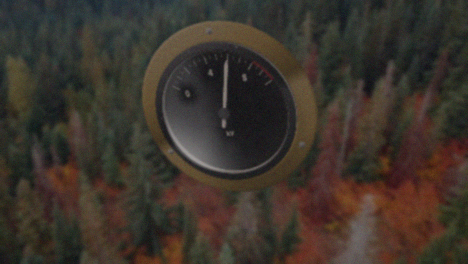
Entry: kV 6
